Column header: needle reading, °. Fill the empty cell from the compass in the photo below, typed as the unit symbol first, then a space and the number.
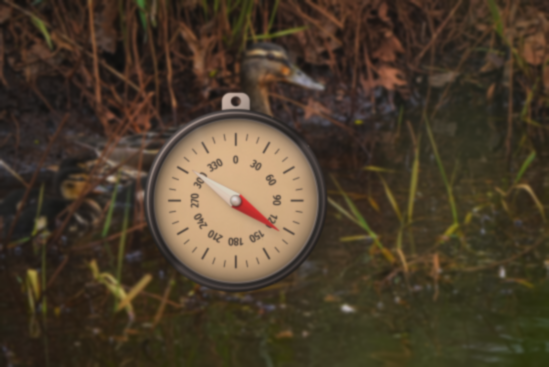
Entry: ° 125
